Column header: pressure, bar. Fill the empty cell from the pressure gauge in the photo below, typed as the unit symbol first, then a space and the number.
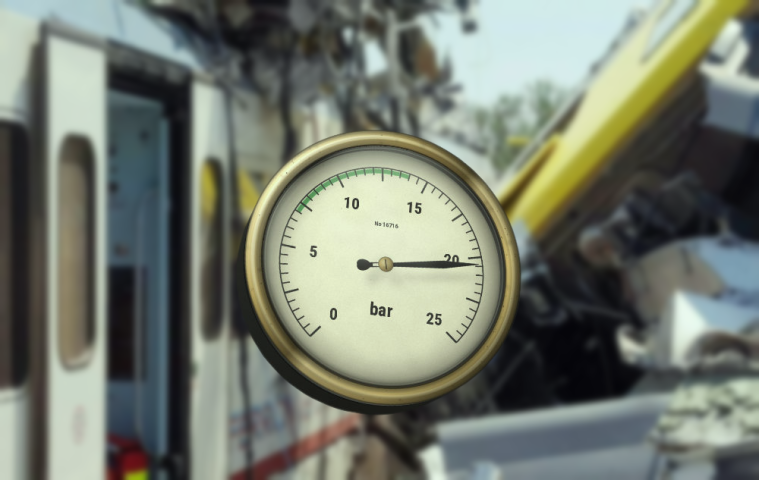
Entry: bar 20.5
